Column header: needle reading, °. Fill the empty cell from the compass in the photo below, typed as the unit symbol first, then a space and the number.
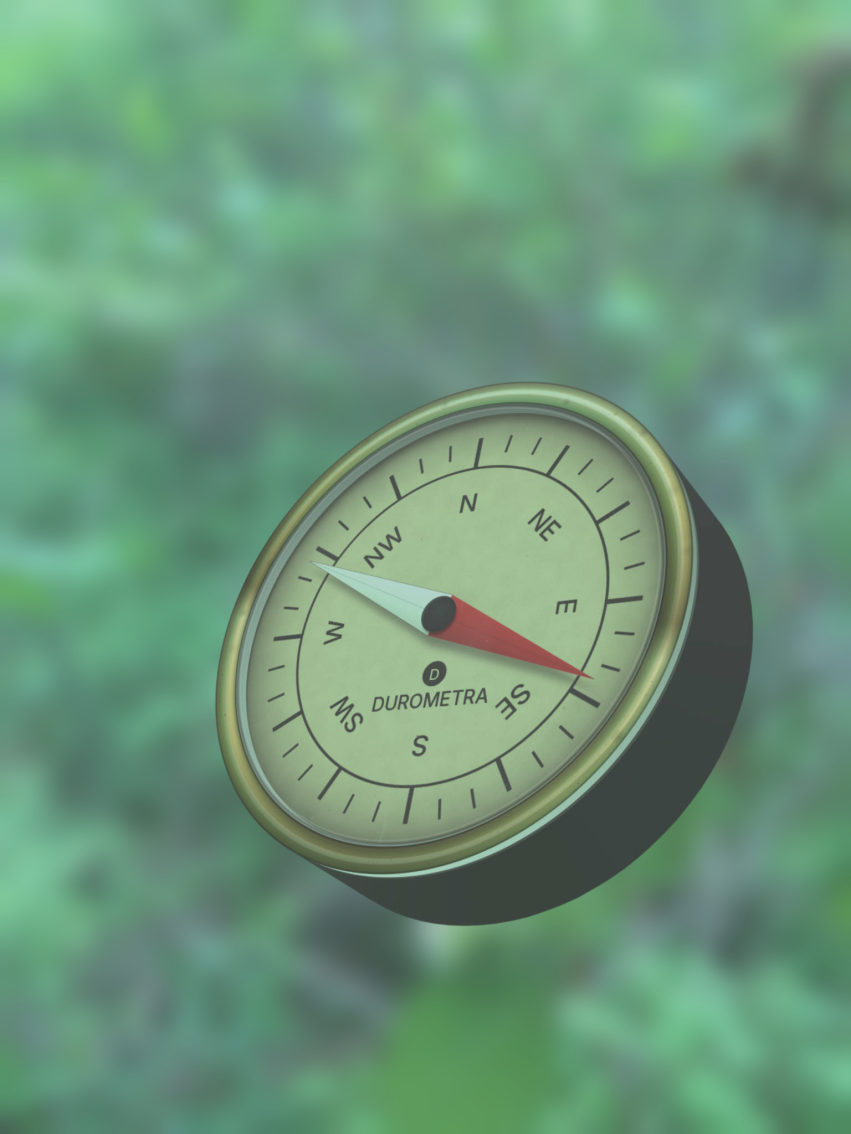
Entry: ° 115
